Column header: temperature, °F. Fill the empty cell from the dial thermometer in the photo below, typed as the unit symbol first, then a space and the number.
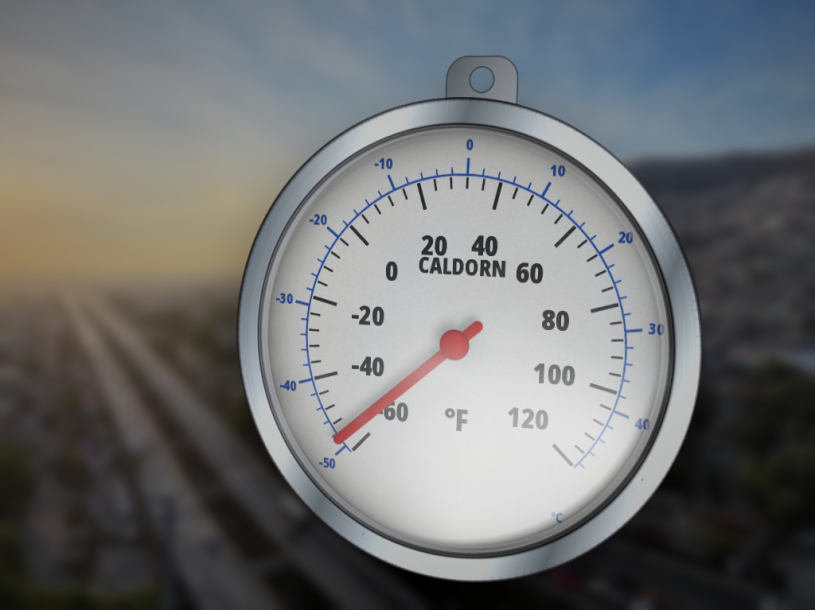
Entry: °F -56
